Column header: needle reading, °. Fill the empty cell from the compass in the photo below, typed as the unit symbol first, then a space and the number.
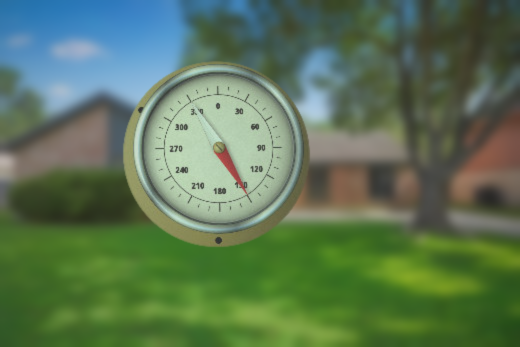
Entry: ° 150
